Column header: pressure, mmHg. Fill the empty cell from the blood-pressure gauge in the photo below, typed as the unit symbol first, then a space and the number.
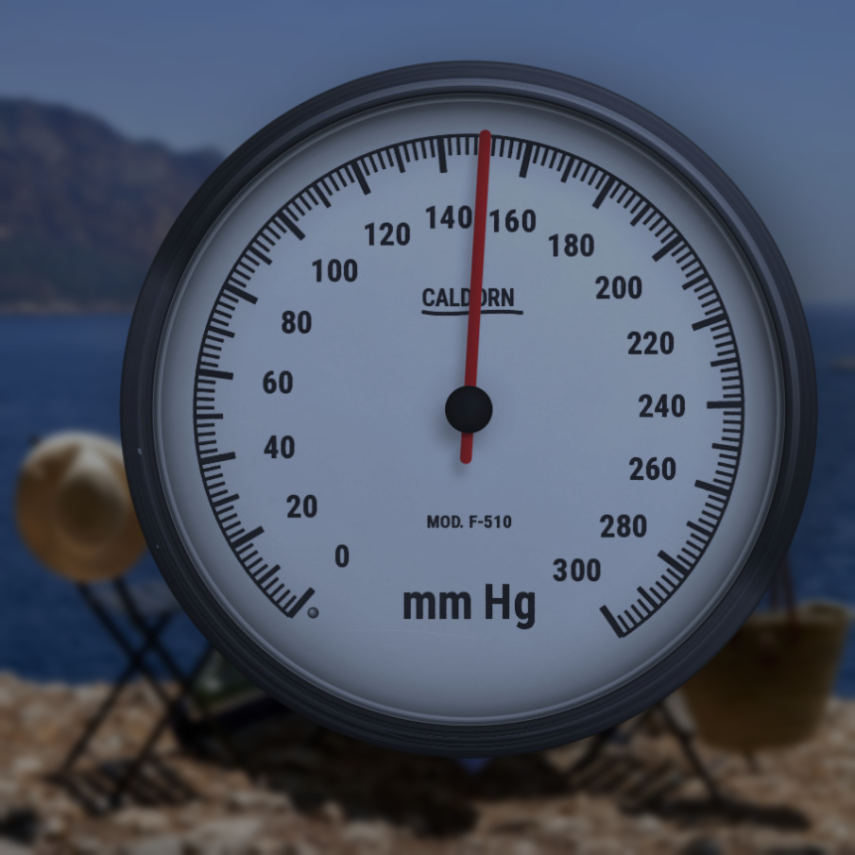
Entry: mmHg 150
